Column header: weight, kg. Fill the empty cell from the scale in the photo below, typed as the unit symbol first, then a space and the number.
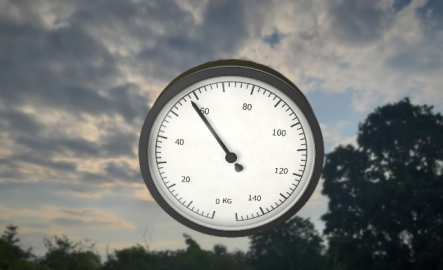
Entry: kg 58
